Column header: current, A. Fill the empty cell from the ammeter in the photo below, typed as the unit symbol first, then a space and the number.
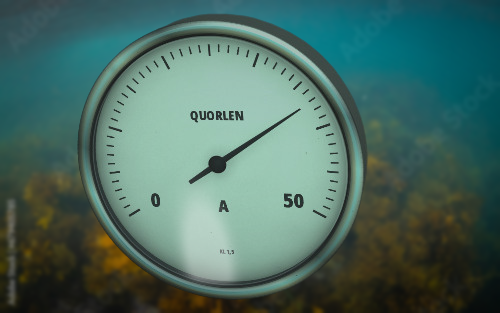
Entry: A 37
